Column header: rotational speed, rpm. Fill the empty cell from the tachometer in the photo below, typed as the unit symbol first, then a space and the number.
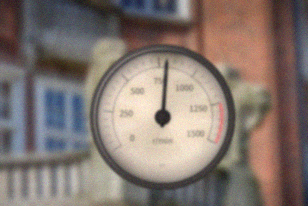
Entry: rpm 800
